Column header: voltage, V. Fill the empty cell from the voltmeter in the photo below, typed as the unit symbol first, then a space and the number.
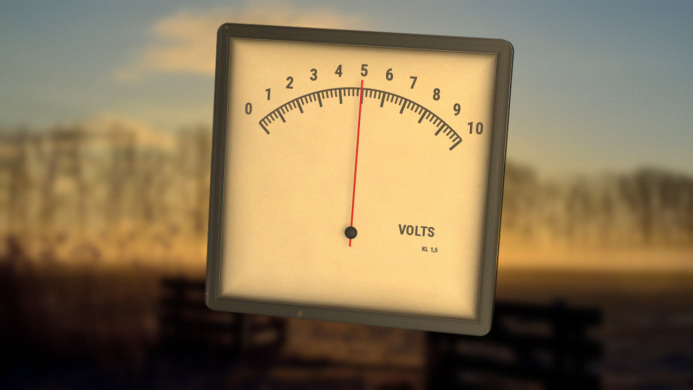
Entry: V 5
